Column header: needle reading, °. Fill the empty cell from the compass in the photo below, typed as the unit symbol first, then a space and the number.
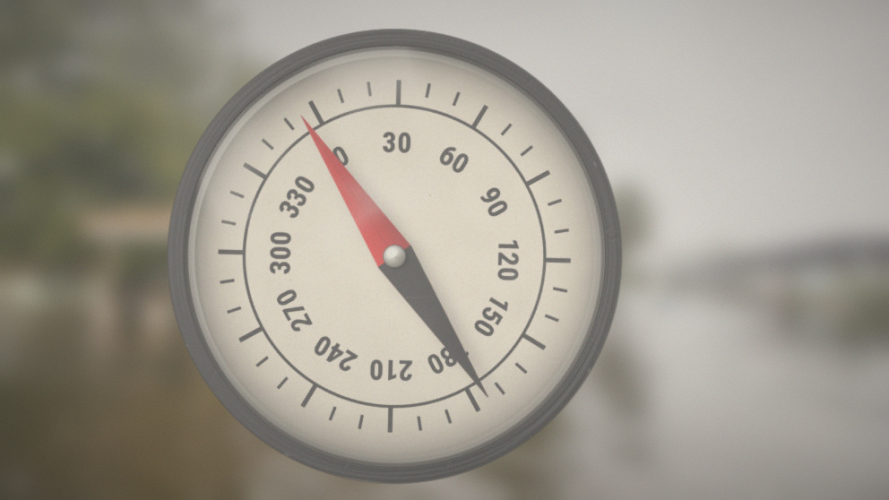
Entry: ° 355
